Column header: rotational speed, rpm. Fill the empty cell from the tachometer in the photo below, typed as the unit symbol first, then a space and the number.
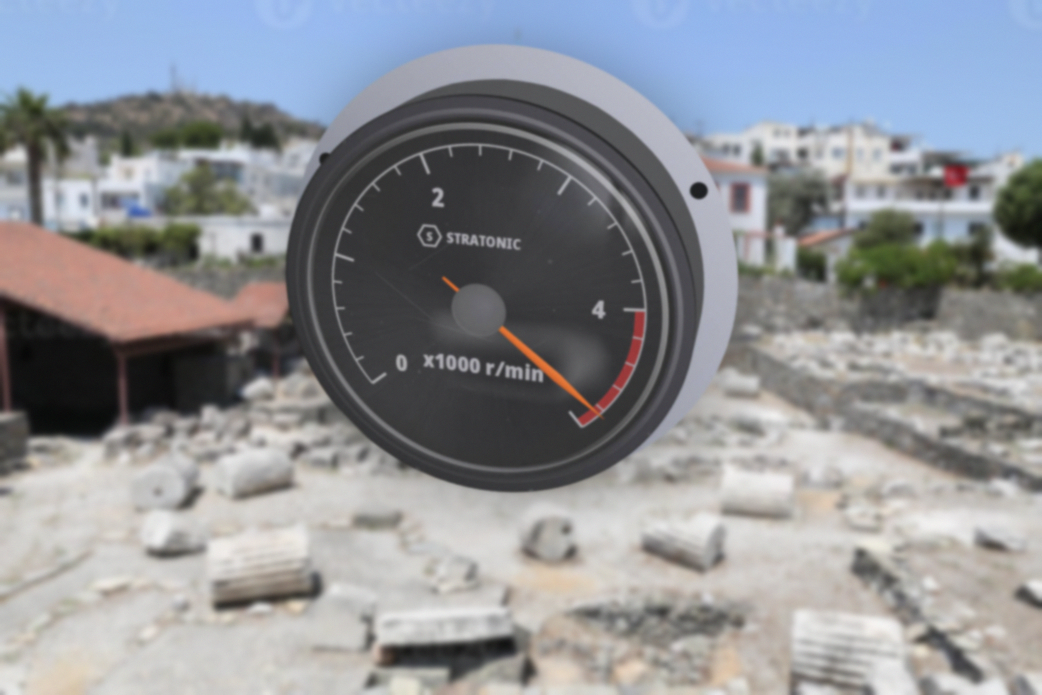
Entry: rpm 4800
